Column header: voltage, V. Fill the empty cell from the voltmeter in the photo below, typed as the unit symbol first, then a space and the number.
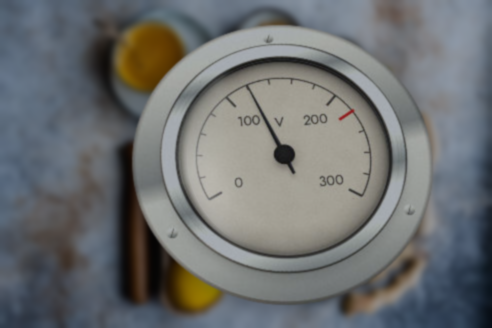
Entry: V 120
